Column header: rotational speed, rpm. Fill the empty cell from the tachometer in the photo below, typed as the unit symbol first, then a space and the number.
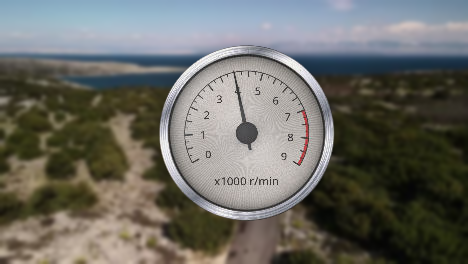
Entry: rpm 4000
